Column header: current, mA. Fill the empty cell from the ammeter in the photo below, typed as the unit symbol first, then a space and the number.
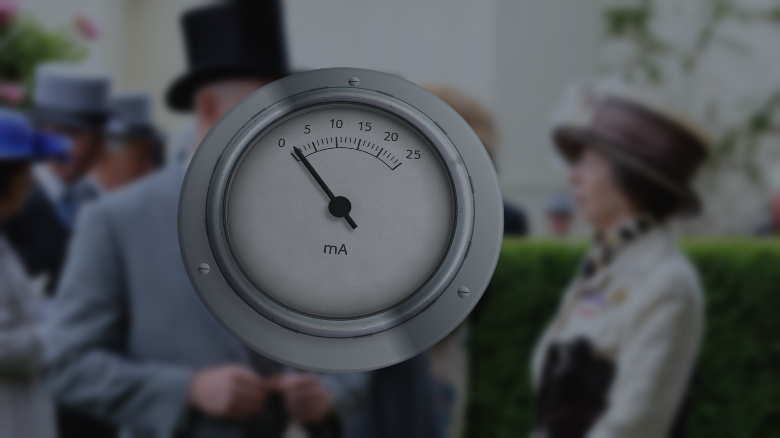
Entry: mA 1
